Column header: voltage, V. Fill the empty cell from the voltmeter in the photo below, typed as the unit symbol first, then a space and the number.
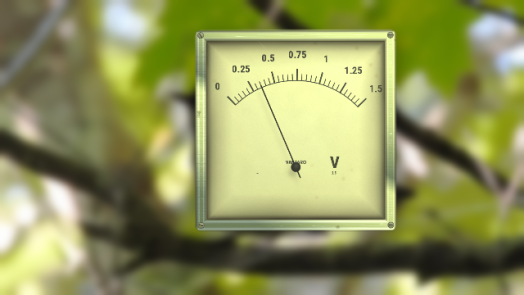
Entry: V 0.35
